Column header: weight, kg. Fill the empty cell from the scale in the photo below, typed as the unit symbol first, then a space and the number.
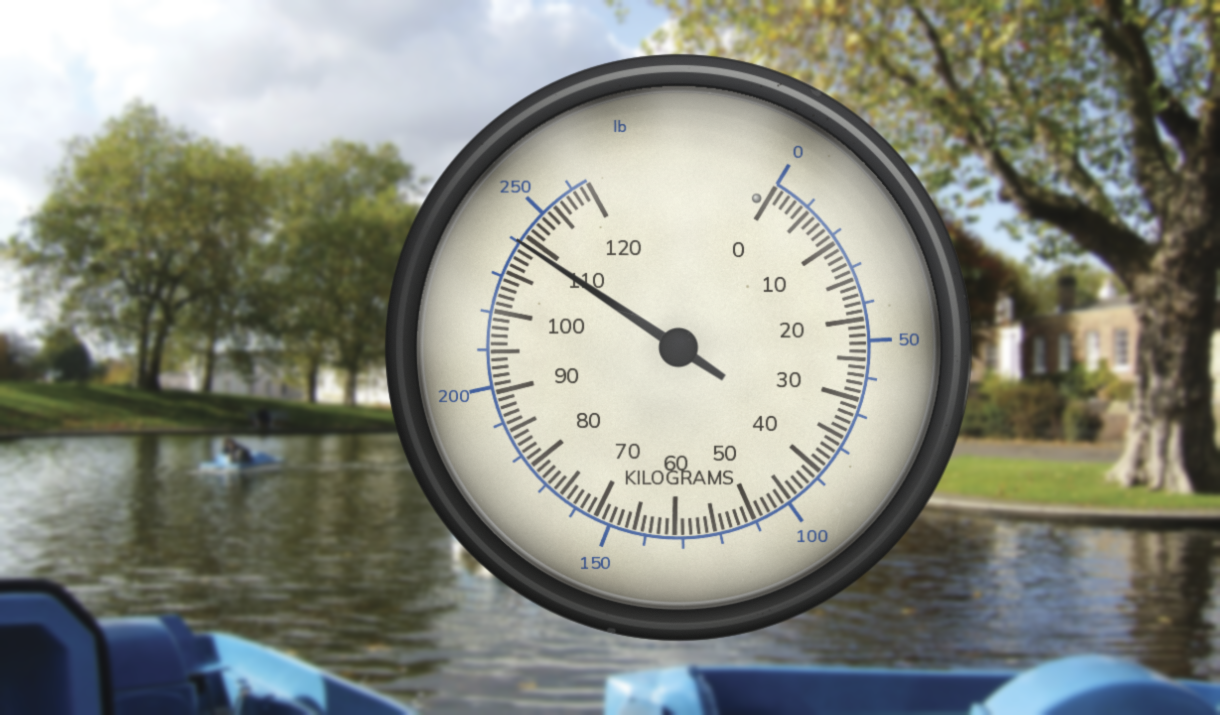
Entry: kg 109
